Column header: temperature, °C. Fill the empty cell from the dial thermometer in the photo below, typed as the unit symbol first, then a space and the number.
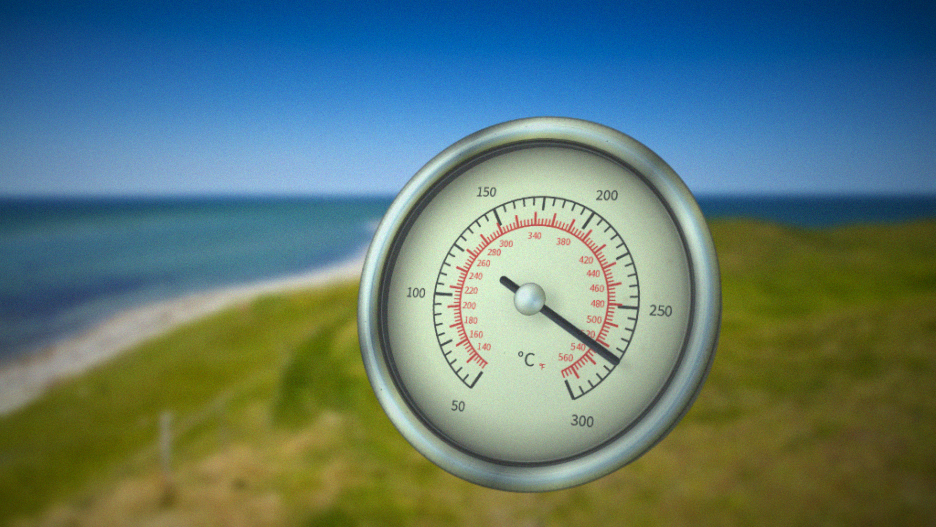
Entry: °C 275
